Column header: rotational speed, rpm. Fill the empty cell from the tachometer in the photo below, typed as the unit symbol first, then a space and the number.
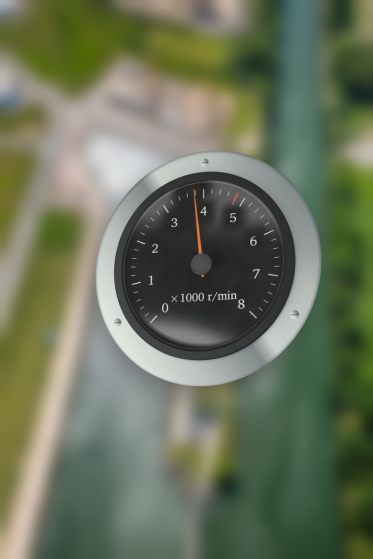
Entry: rpm 3800
